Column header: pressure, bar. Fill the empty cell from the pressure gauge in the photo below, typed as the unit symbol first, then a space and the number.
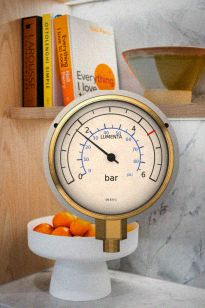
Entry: bar 1.75
